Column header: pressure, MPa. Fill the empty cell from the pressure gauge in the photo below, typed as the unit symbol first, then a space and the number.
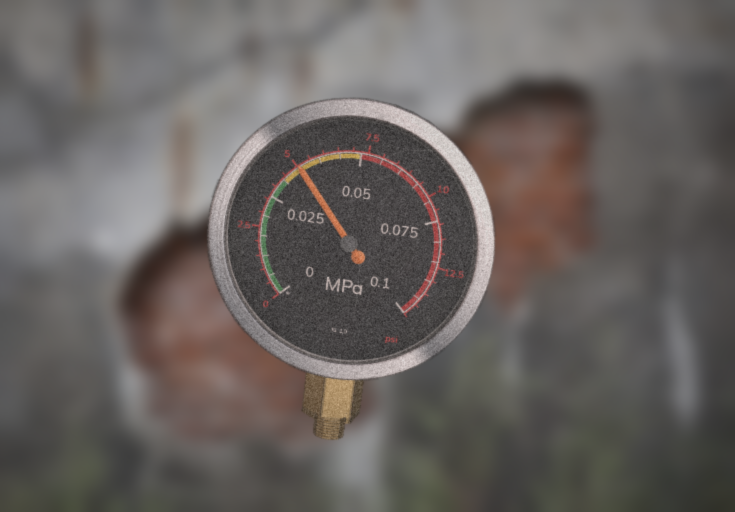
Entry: MPa 0.035
